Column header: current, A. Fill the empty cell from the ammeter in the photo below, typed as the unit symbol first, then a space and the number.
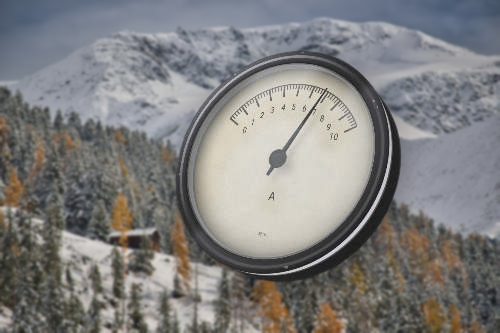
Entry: A 7
